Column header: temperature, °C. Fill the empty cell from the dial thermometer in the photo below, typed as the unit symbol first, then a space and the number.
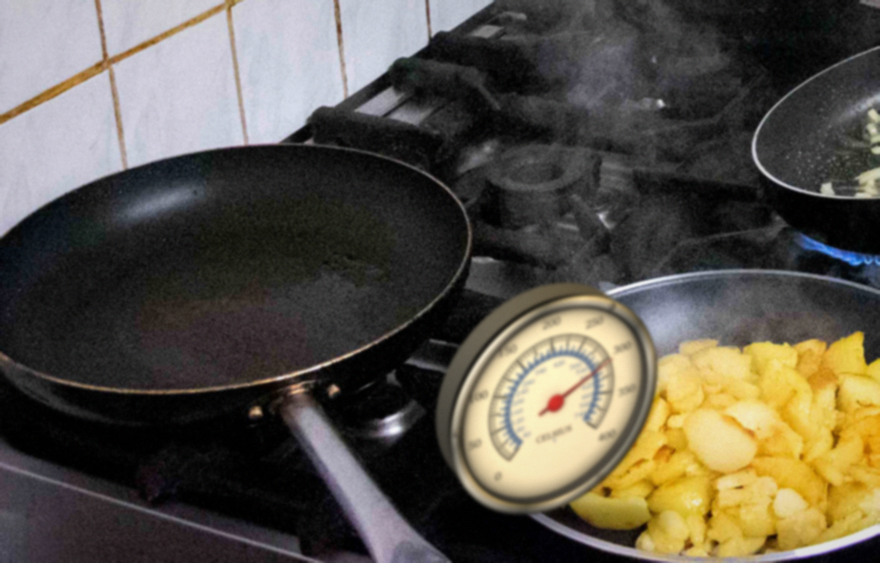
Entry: °C 300
